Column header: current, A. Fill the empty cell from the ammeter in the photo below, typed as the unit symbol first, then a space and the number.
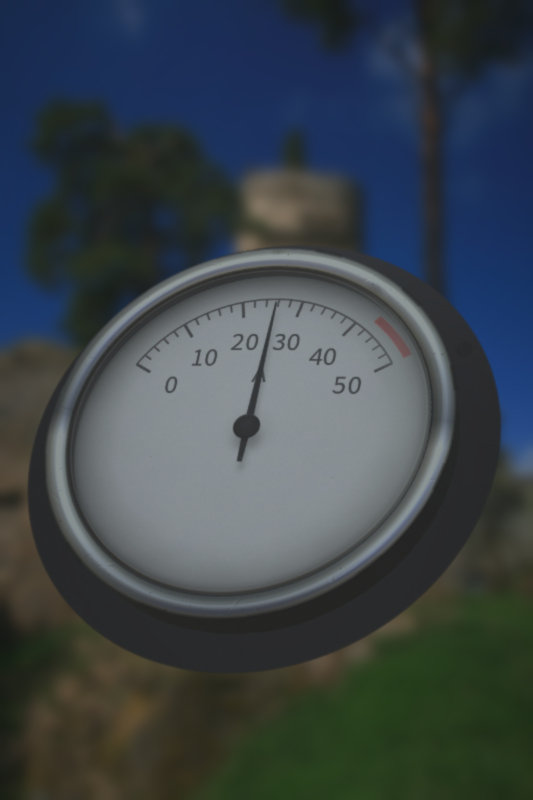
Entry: A 26
